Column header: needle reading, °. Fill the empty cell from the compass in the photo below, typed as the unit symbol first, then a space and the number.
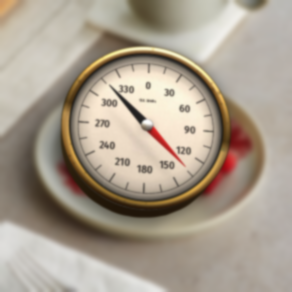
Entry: ° 135
